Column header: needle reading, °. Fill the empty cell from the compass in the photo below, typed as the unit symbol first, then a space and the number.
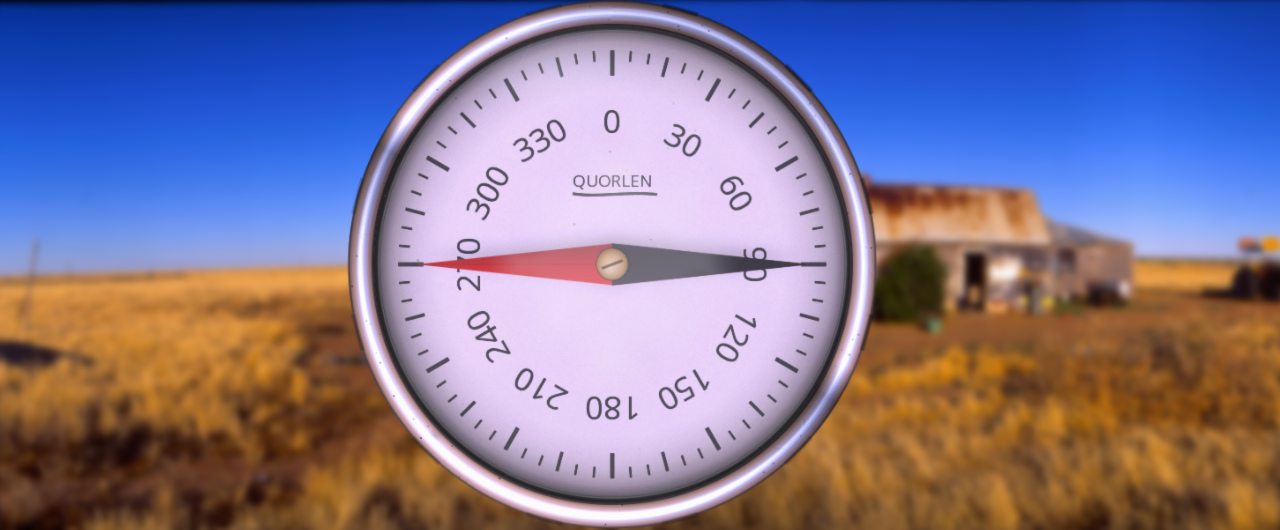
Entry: ° 270
